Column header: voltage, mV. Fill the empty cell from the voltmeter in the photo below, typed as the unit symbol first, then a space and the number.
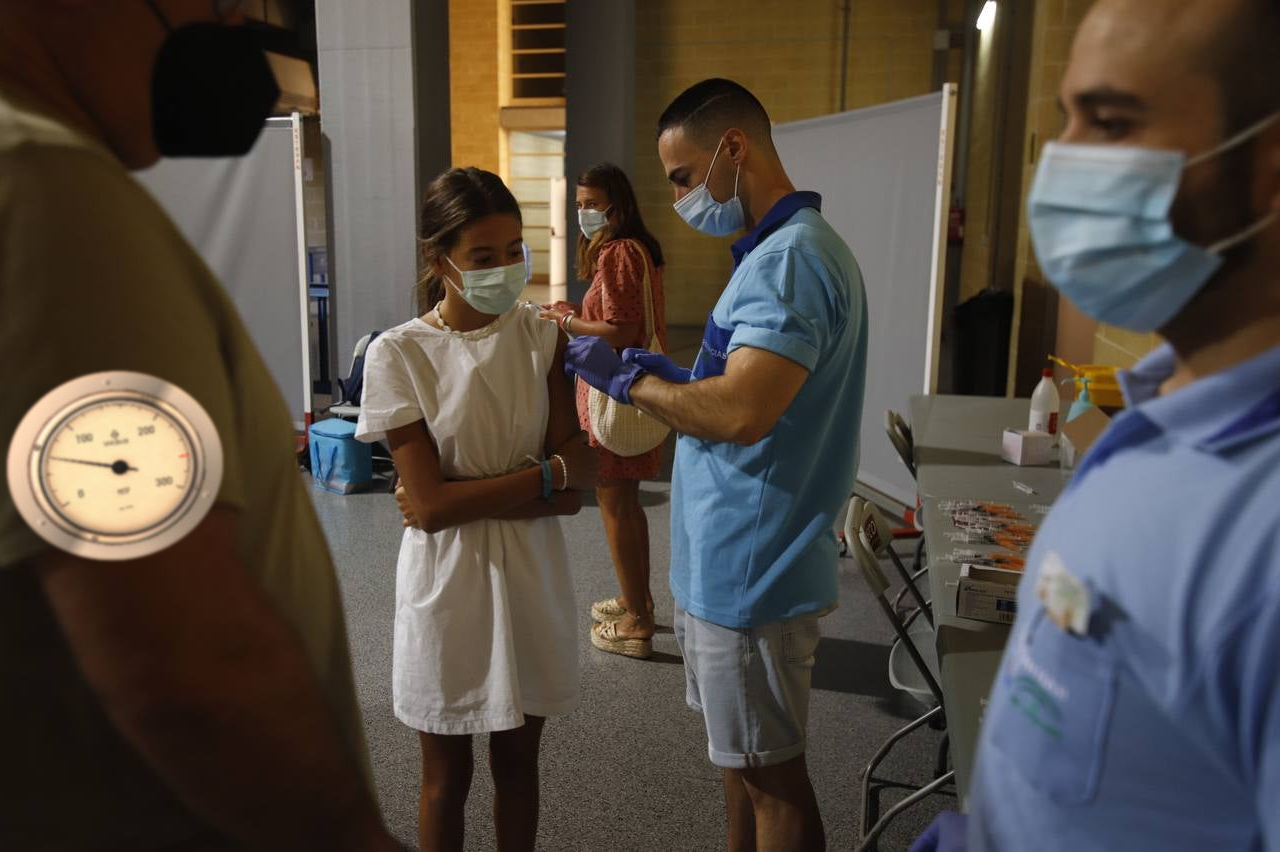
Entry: mV 60
